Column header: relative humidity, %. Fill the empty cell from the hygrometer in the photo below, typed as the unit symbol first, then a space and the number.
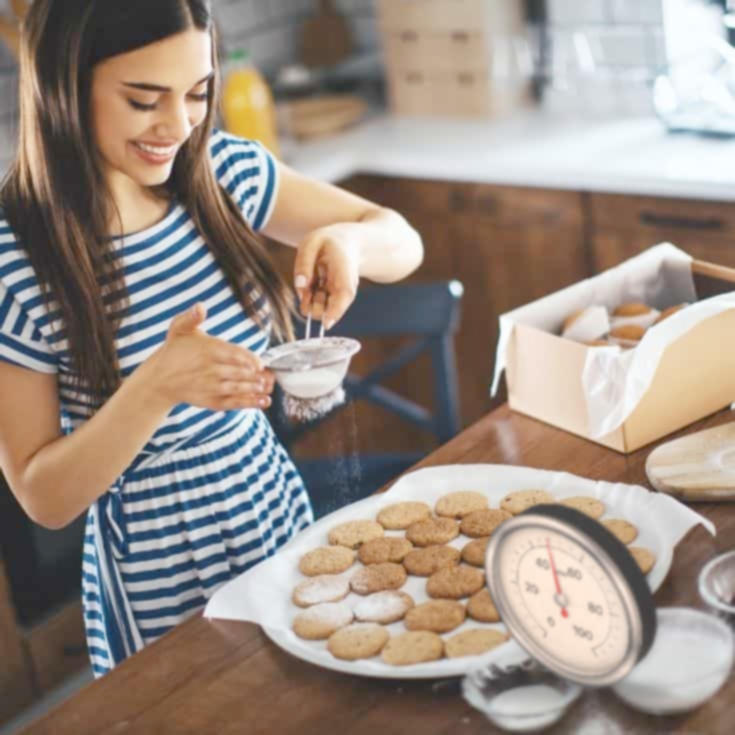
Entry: % 48
